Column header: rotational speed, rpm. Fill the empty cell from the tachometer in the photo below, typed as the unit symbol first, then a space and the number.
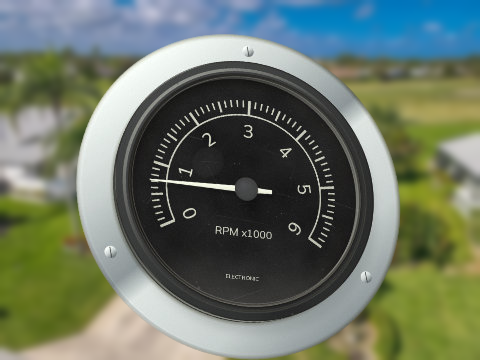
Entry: rpm 700
